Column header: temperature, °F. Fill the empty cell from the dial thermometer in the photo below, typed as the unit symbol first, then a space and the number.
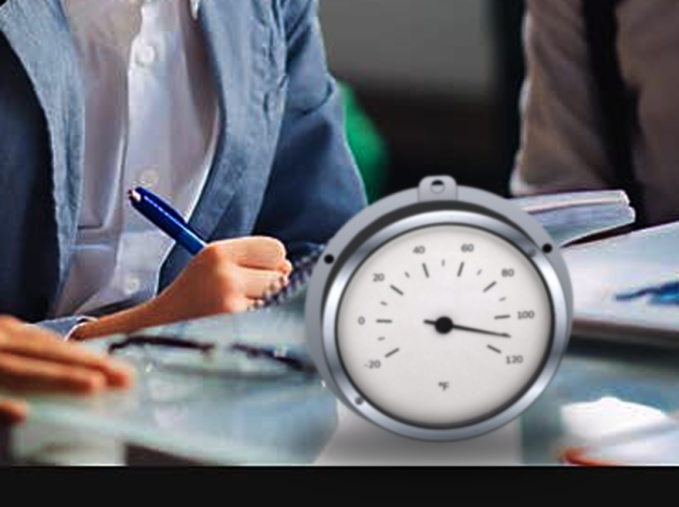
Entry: °F 110
